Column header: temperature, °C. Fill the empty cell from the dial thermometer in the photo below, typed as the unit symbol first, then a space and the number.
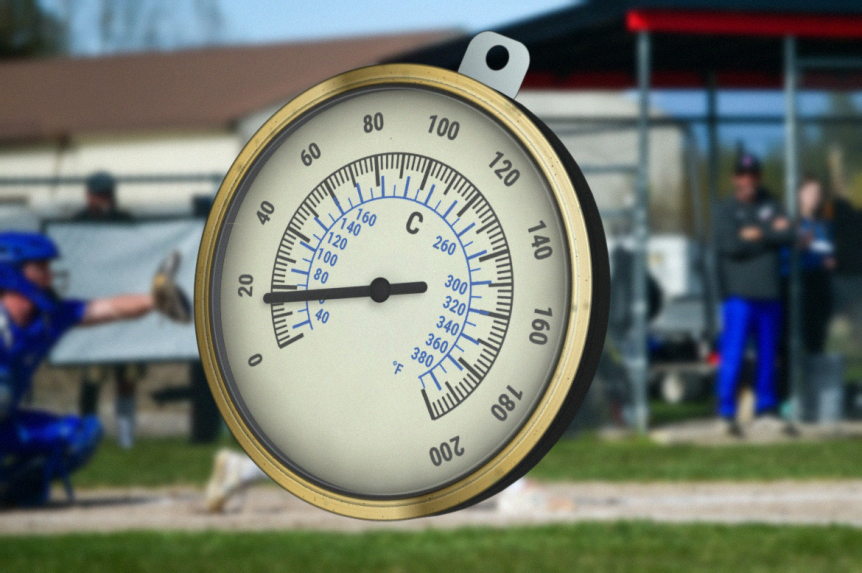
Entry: °C 16
